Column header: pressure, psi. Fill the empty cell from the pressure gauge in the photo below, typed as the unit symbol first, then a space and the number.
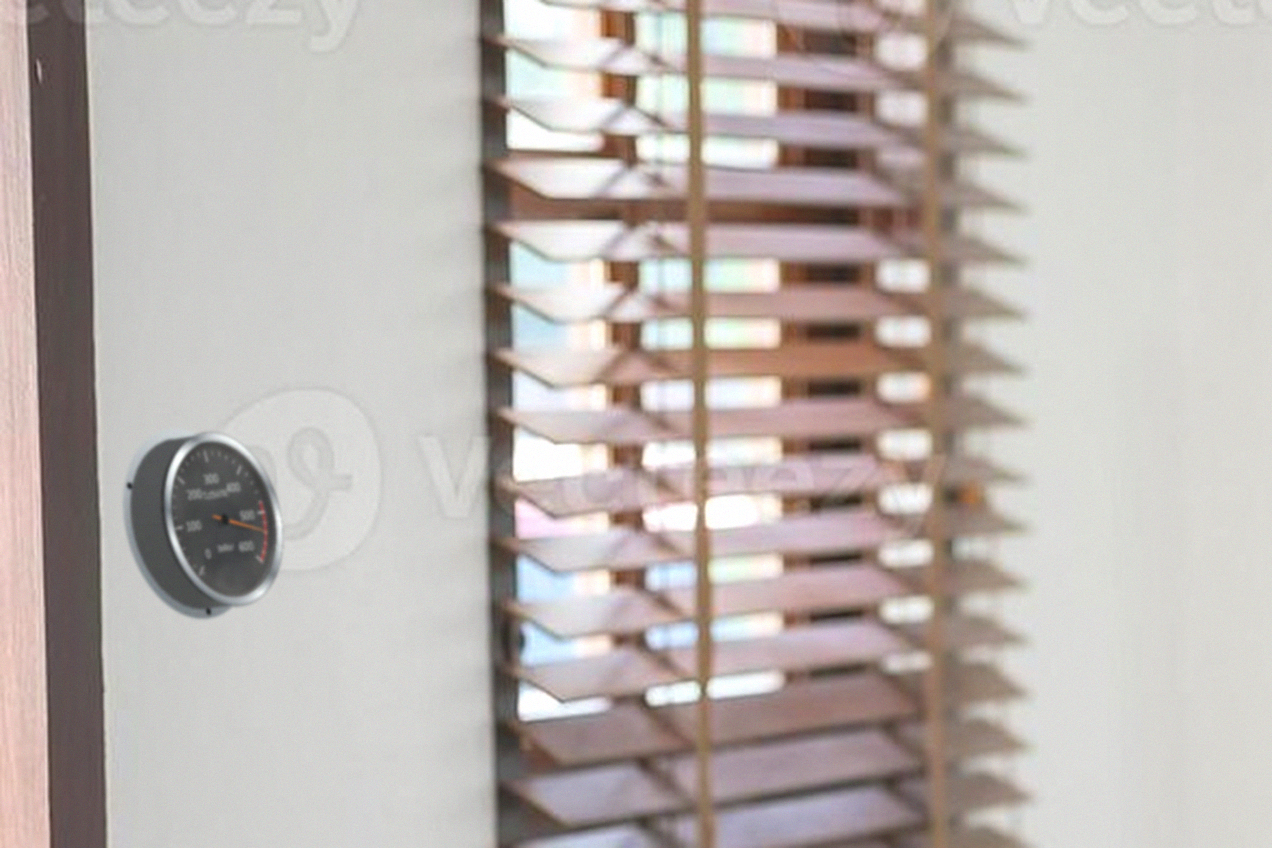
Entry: psi 540
